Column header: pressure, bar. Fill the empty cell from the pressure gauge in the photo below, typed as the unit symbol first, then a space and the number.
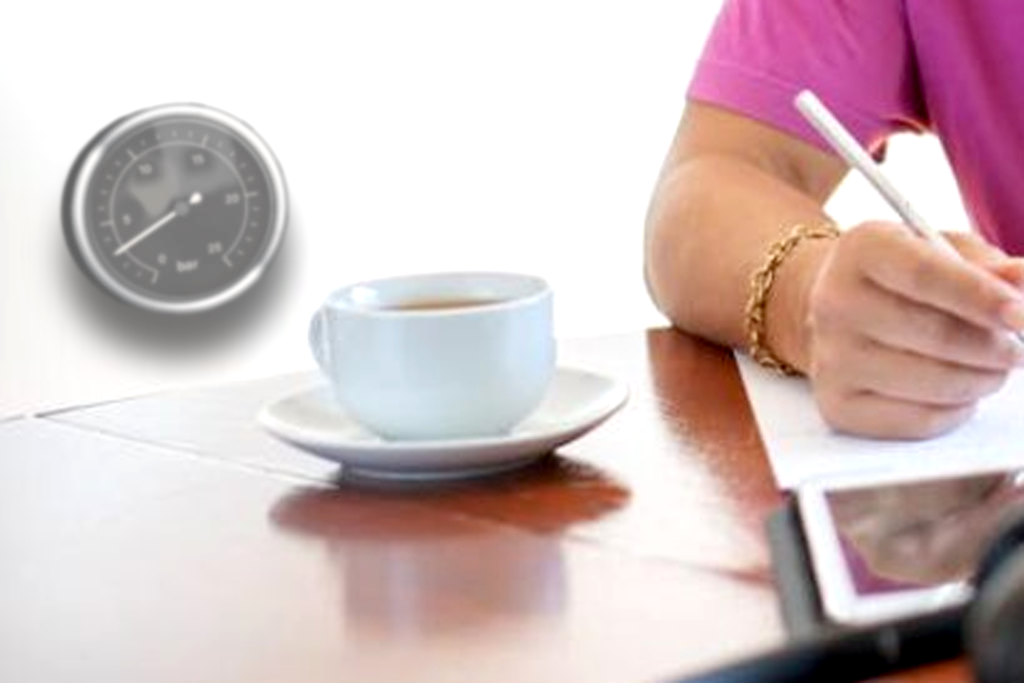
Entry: bar 3
